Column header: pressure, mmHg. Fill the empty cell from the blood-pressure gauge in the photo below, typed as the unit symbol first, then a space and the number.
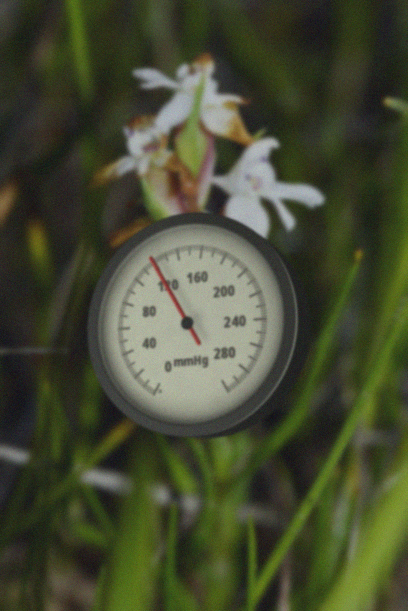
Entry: mmHg 120
